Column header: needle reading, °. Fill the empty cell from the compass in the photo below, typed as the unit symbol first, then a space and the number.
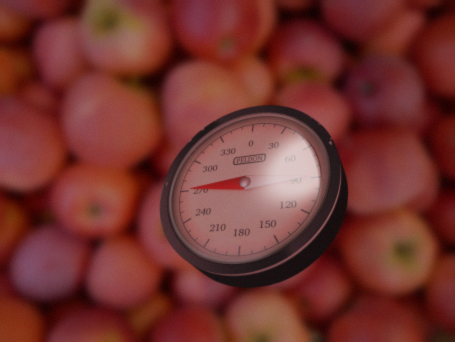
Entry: ° 270
